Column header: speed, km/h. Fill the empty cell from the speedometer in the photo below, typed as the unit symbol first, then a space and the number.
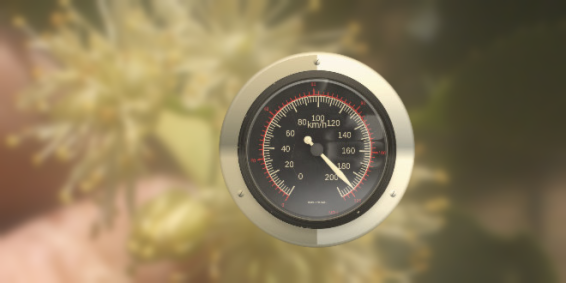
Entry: km/h 190
